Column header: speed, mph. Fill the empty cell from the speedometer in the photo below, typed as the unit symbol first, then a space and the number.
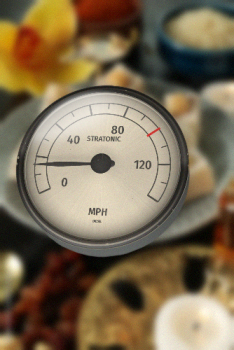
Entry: mph 15
